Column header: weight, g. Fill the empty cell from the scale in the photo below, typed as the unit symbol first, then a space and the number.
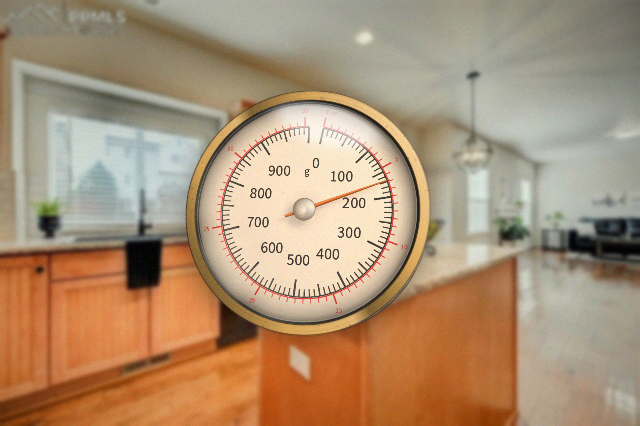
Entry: g 170
